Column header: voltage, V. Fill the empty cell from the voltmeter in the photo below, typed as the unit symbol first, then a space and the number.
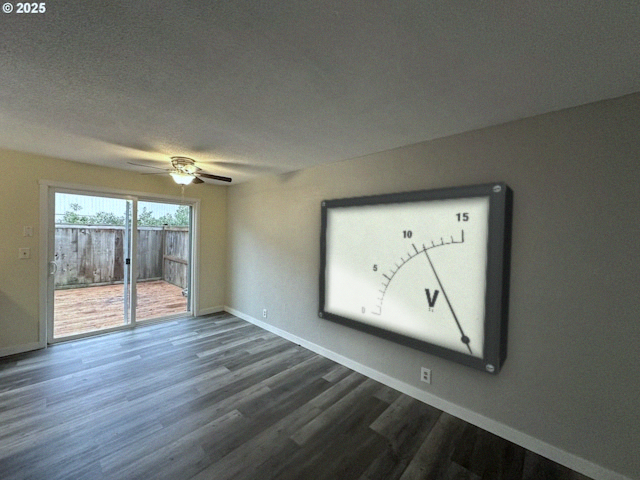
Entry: V 11
